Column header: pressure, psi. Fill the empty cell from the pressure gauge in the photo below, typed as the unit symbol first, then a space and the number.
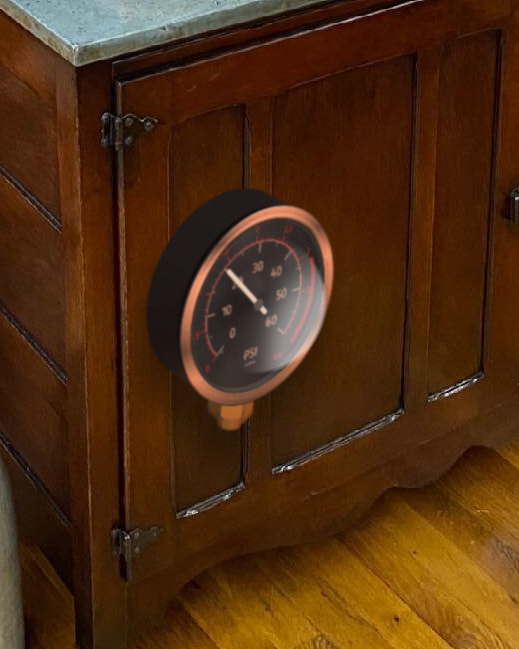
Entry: psi 20
